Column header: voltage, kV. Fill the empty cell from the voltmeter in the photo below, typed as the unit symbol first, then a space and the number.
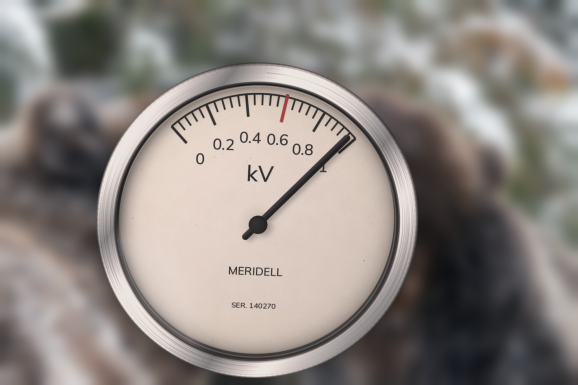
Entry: kV 0.96
